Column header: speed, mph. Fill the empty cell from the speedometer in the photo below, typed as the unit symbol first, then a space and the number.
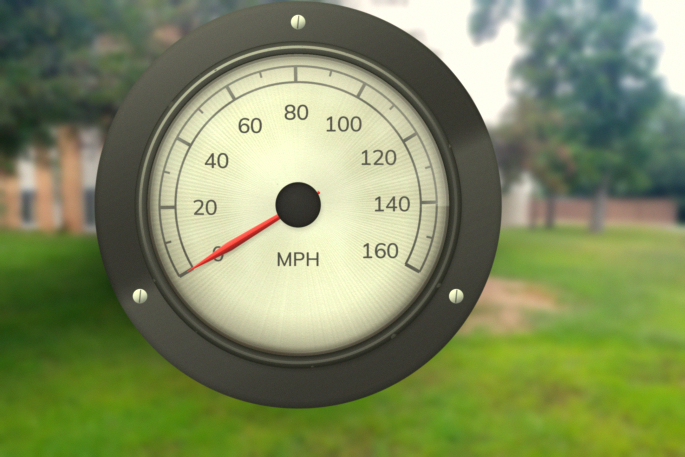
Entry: mph 0
